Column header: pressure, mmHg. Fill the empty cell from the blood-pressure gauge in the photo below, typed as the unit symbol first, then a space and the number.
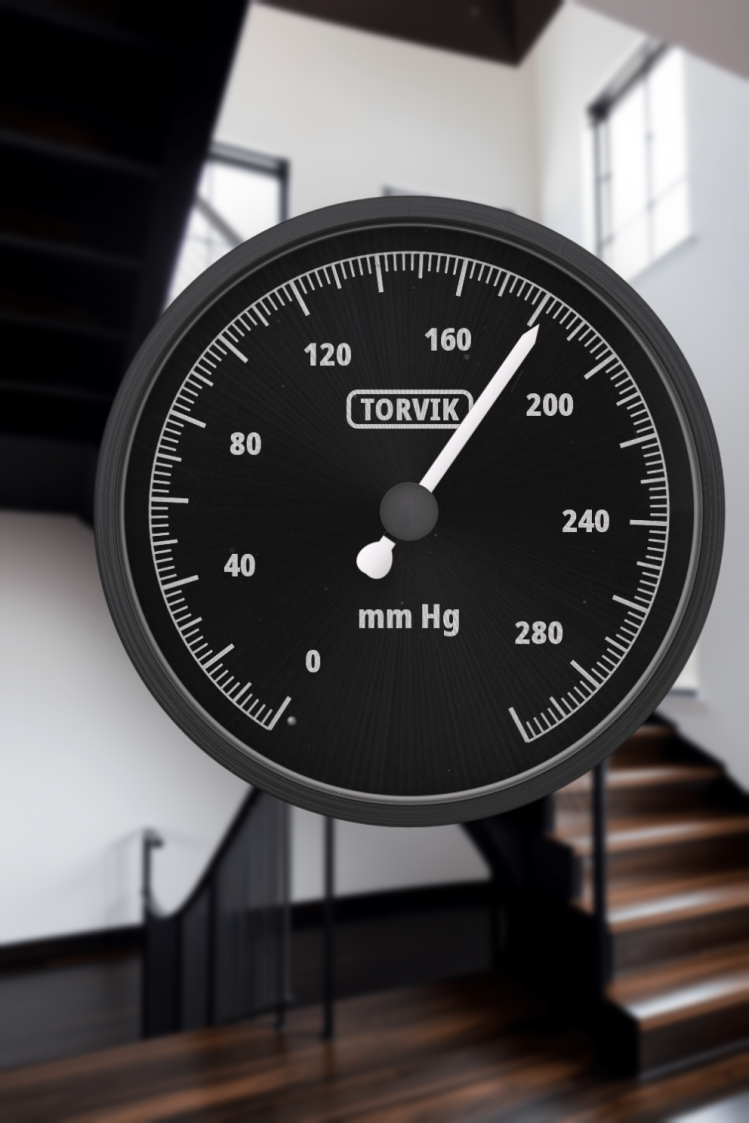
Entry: mmHg 182
